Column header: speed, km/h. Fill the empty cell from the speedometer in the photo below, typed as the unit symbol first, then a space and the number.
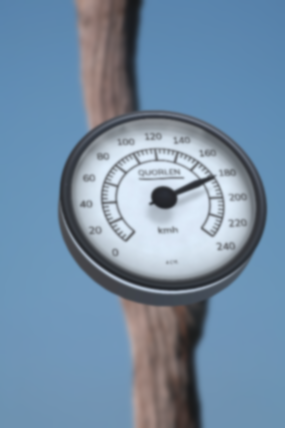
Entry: km/h 180
